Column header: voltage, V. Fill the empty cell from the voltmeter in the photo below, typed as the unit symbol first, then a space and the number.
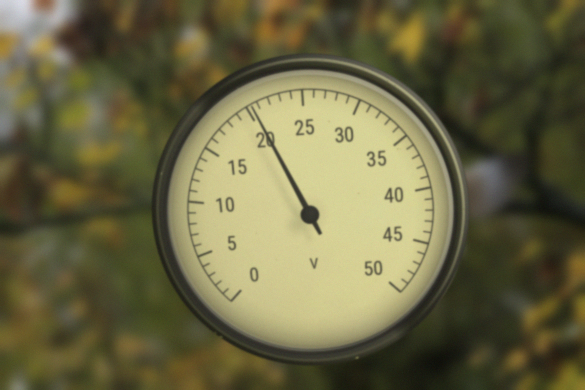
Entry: V 20.5
